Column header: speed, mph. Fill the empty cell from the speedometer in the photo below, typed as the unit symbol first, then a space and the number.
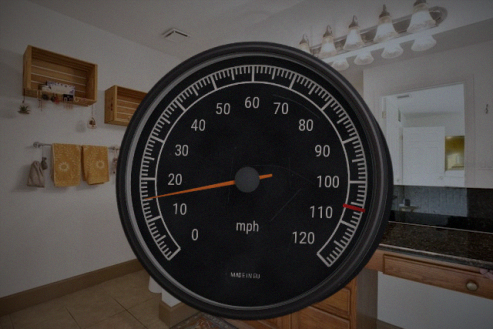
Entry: mph 15
